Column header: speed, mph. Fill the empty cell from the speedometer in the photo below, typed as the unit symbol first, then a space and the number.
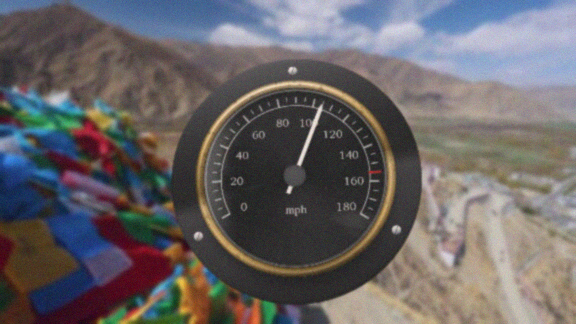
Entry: mph 105
